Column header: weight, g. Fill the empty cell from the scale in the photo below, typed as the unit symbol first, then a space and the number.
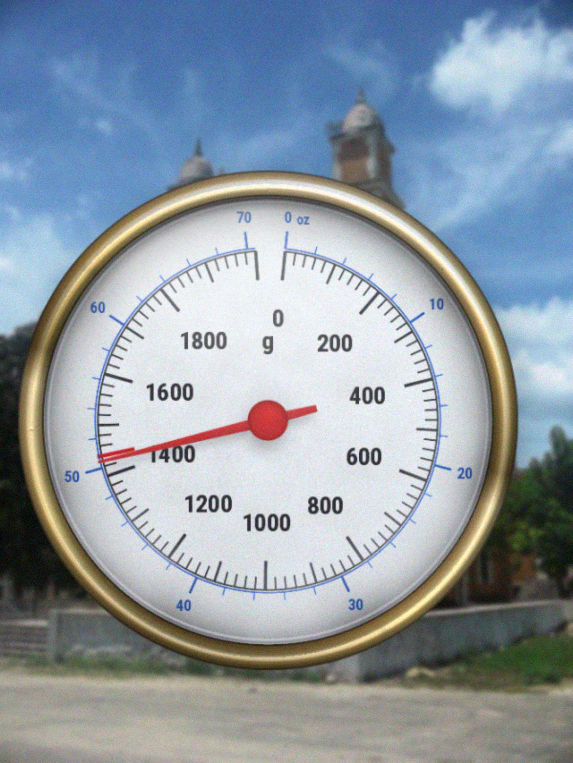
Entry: g 1430
